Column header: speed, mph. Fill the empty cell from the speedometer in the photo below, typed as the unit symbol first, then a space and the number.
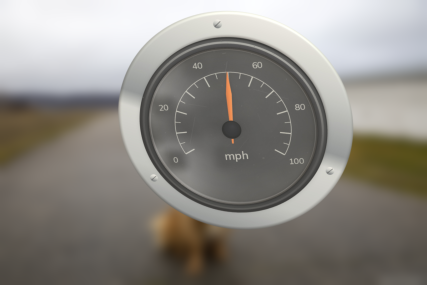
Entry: mph 50
